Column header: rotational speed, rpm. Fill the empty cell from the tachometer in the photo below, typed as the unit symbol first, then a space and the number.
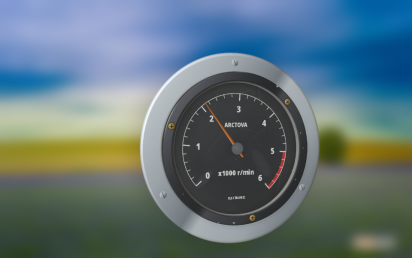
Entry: rpm 2100
